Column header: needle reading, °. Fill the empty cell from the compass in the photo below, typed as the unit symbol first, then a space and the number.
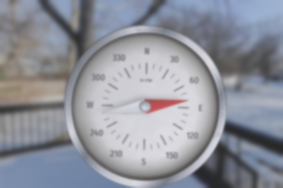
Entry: ° 80
